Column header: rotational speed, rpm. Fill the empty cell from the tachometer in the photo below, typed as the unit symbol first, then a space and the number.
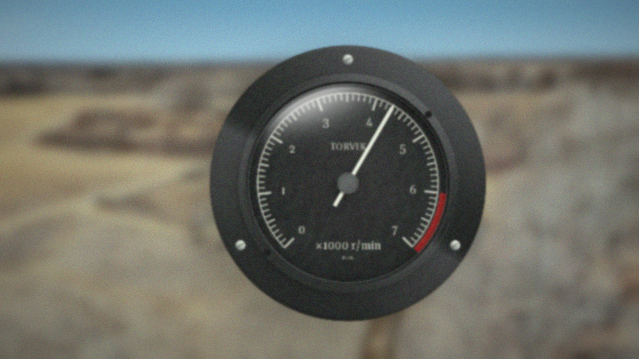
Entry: rpm 4300
